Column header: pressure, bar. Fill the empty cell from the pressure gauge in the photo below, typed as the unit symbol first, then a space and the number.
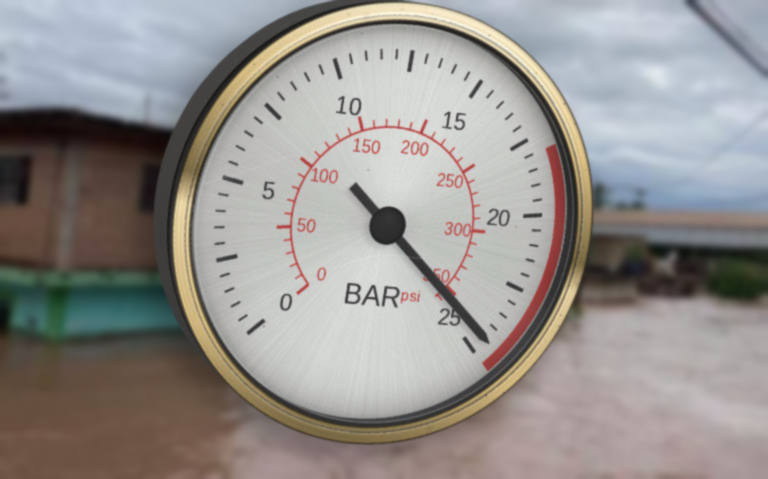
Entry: bar 24.5
